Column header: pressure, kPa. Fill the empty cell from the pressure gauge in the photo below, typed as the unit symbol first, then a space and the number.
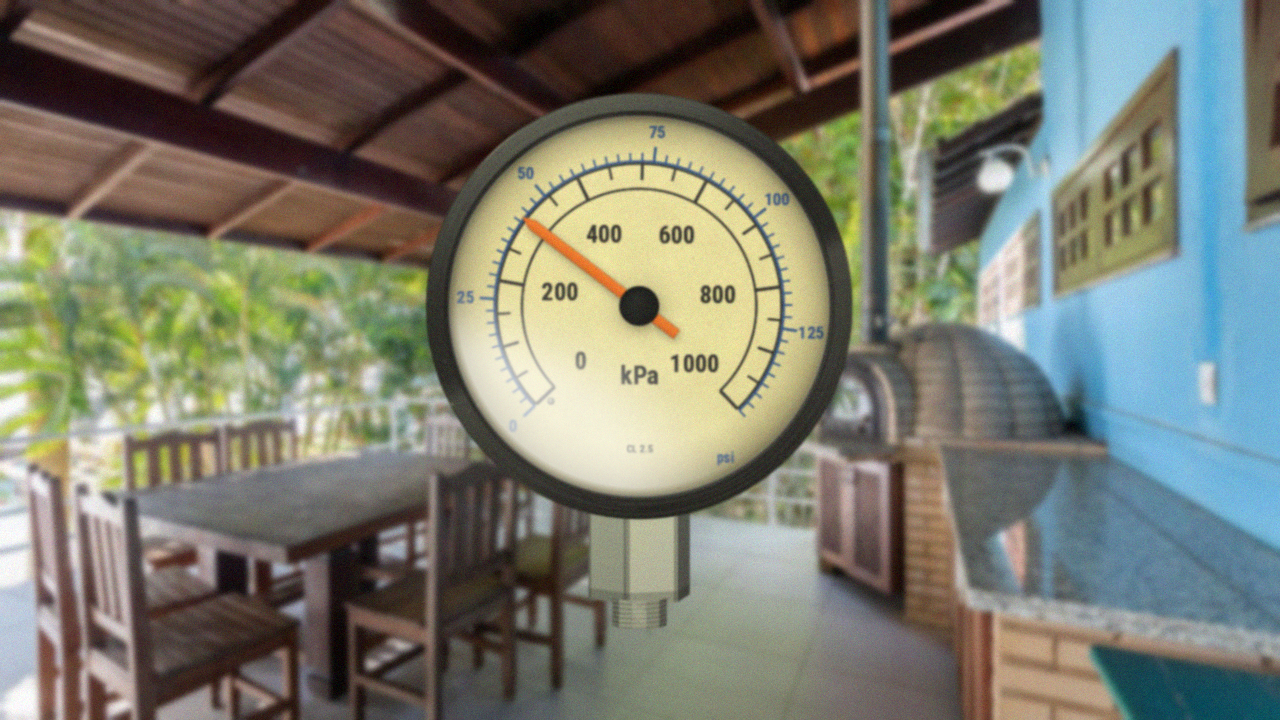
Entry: kPa 300
